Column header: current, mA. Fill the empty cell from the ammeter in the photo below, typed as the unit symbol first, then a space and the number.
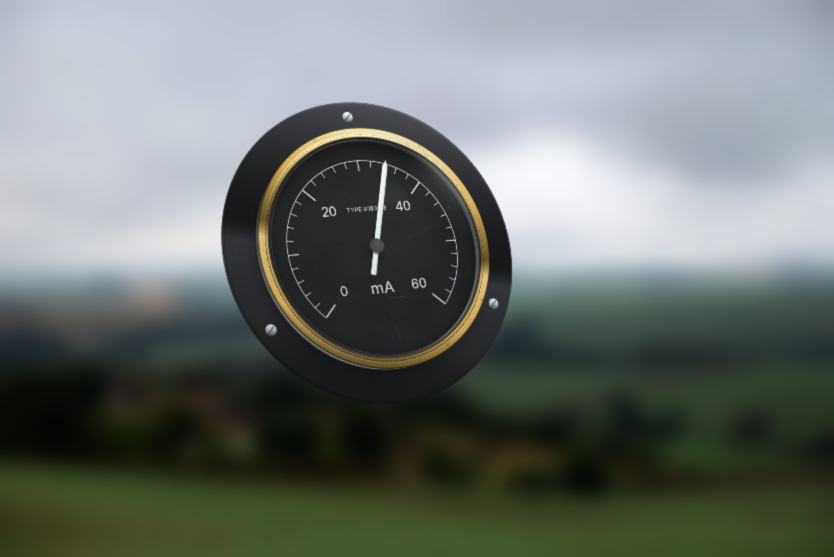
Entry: mA 34
